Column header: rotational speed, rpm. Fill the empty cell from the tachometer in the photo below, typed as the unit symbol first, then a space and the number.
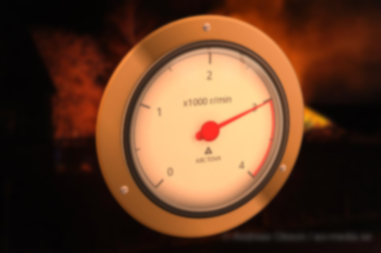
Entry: rpm 3000
